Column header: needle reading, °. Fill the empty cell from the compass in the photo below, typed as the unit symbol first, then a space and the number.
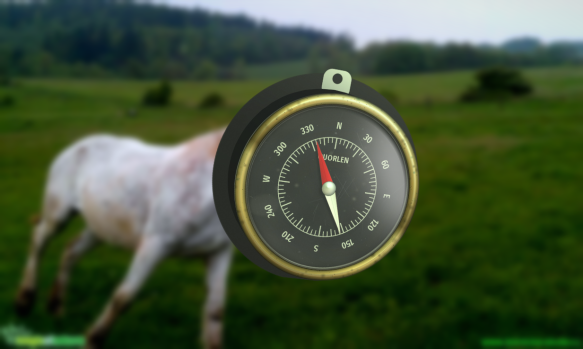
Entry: ° 335
